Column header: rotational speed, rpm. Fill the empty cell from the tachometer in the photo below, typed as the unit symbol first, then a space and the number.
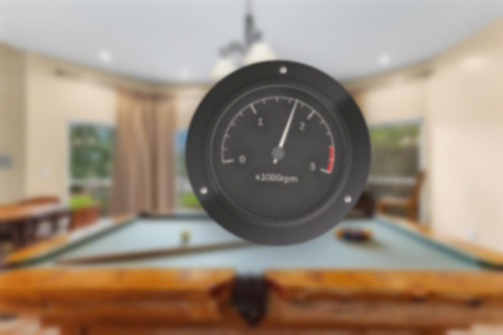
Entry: rpm 1700
